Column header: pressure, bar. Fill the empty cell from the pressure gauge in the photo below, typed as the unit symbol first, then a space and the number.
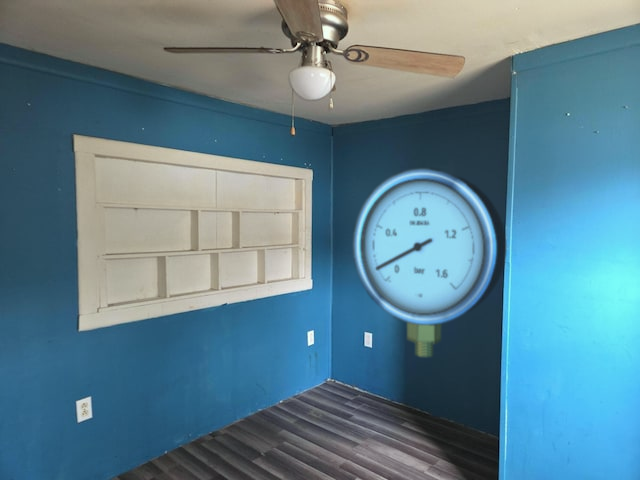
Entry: bar 0.1
